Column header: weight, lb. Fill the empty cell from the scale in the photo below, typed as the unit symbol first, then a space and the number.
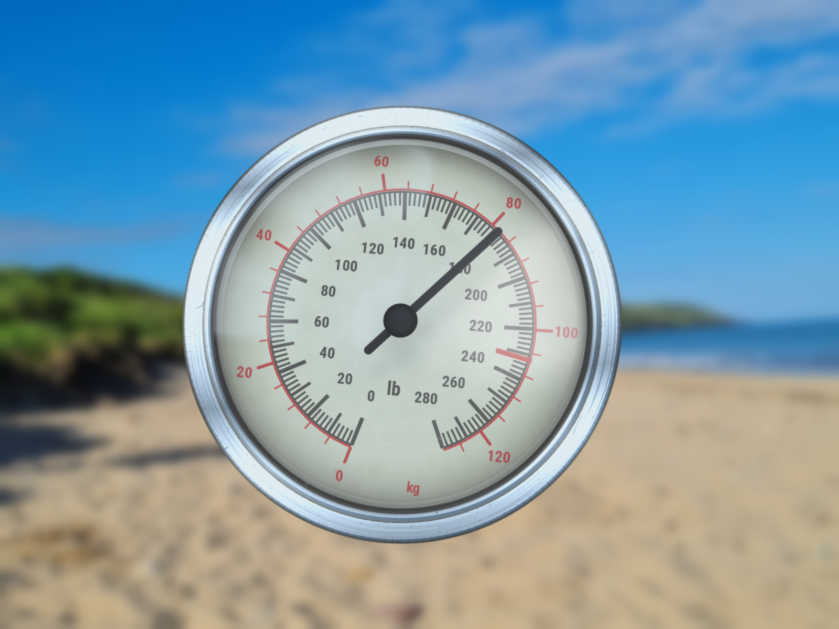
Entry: lb 180
